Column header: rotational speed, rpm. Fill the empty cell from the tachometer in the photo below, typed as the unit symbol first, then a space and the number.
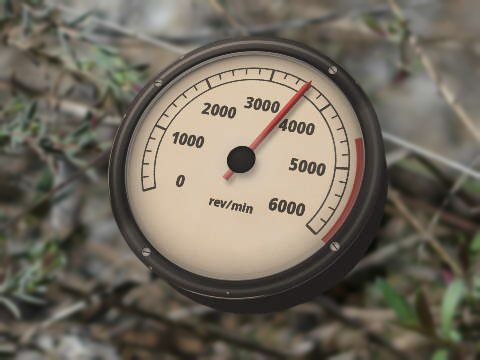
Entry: rpm 3600
